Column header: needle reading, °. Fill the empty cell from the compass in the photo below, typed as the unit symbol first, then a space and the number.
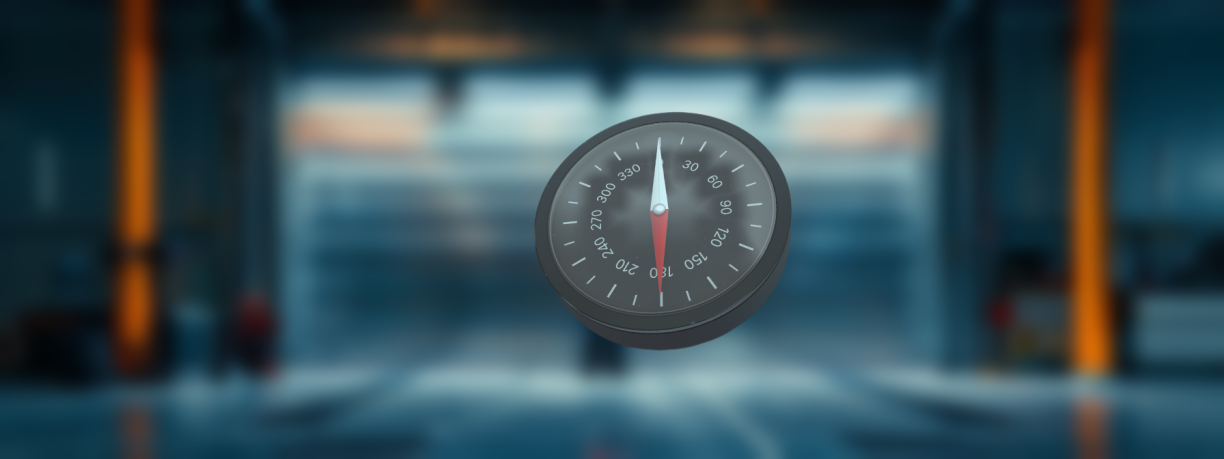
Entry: ° 180
